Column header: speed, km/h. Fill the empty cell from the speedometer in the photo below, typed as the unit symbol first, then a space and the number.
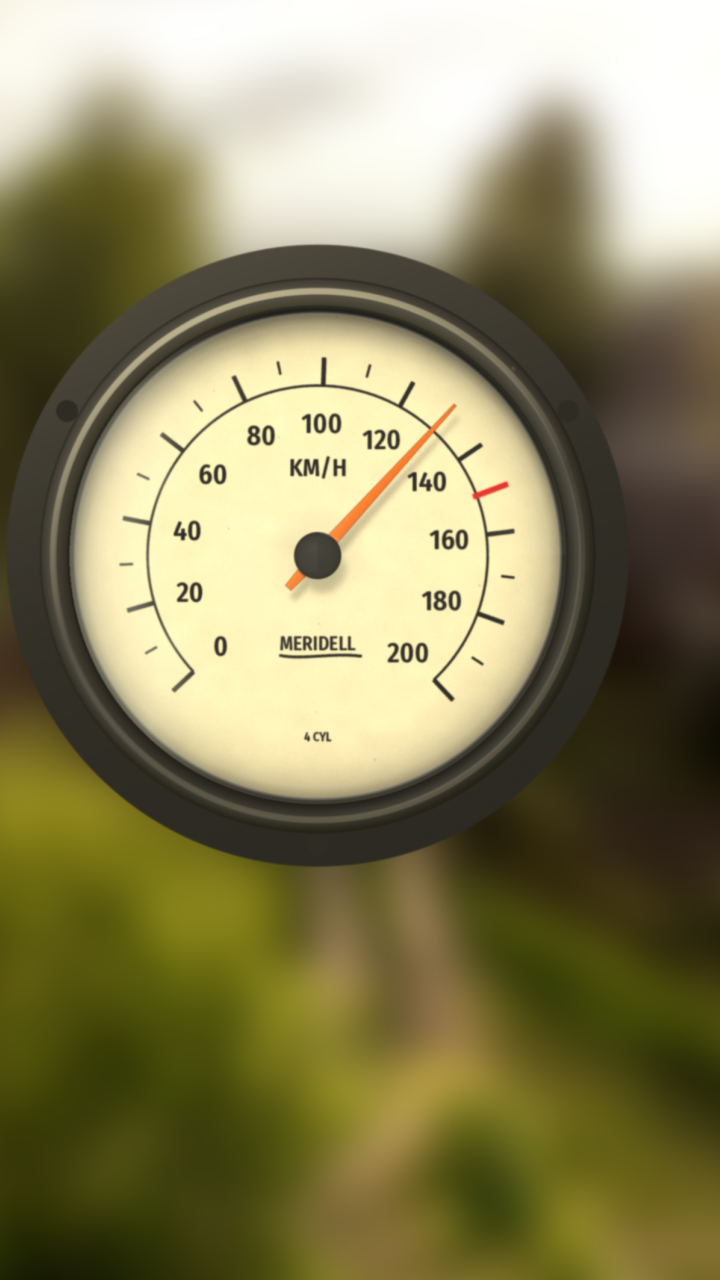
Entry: km/h 130
